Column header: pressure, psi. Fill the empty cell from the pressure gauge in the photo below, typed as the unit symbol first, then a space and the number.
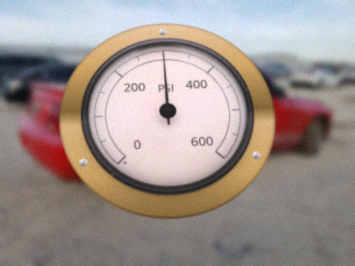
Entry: psi 300
